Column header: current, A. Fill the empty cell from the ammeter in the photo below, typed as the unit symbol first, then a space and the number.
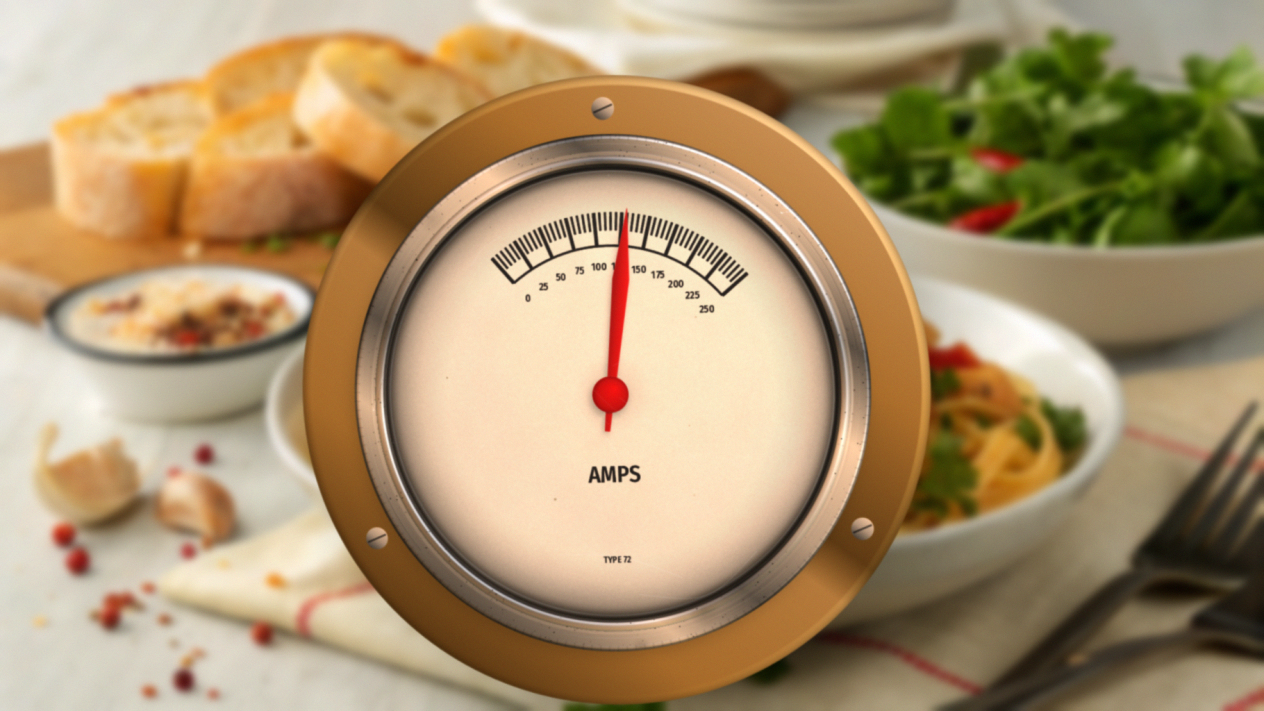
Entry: A 130
